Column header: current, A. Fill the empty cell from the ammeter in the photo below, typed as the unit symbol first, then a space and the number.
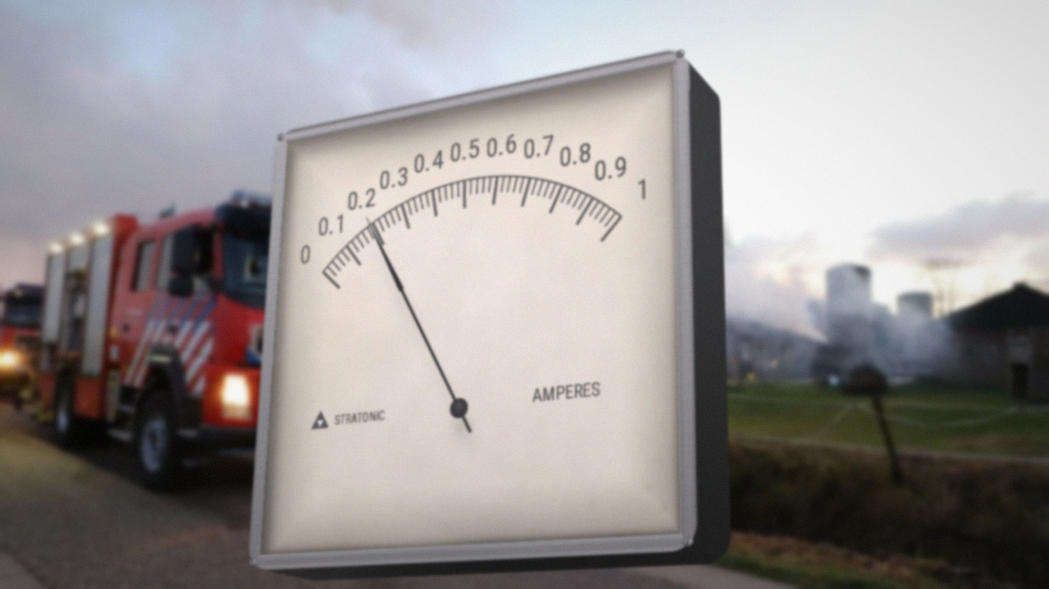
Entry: A 0.2
